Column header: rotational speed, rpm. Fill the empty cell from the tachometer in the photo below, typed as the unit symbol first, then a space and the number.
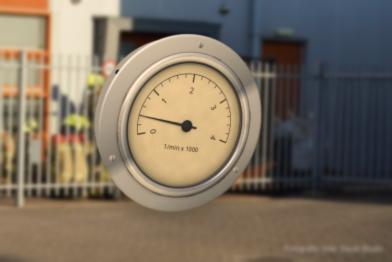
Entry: rpm 400
